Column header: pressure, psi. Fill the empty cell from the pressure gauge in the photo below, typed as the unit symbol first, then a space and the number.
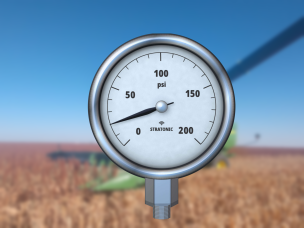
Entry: psi 20
